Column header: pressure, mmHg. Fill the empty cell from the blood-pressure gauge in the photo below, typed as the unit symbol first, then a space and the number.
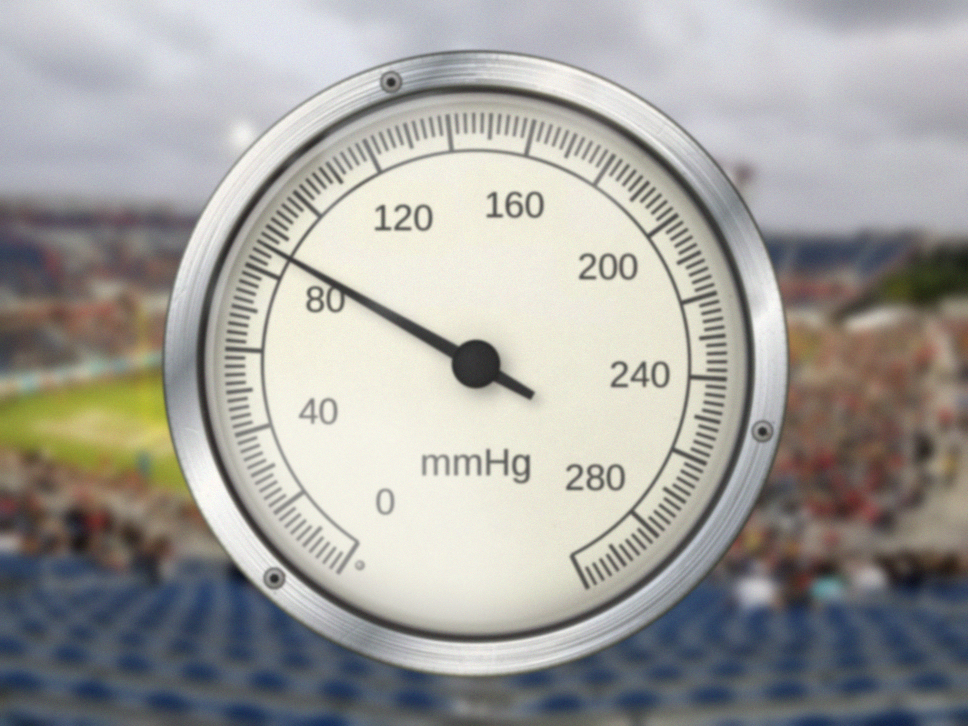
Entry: mmHg 86
